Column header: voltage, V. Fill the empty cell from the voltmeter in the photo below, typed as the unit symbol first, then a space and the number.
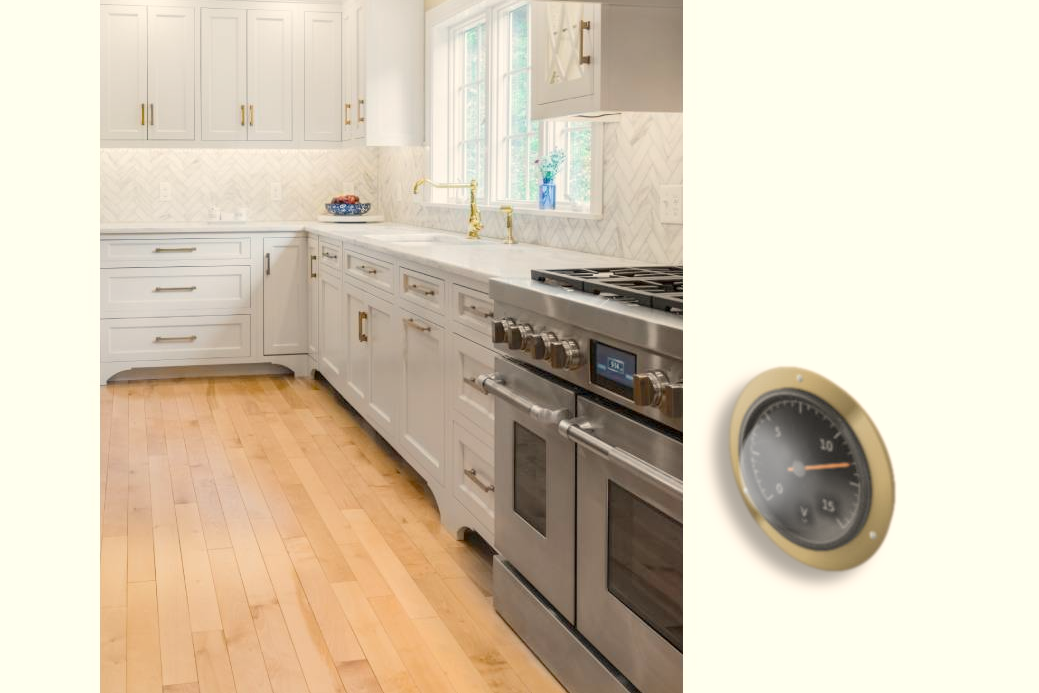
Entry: V 11.5
